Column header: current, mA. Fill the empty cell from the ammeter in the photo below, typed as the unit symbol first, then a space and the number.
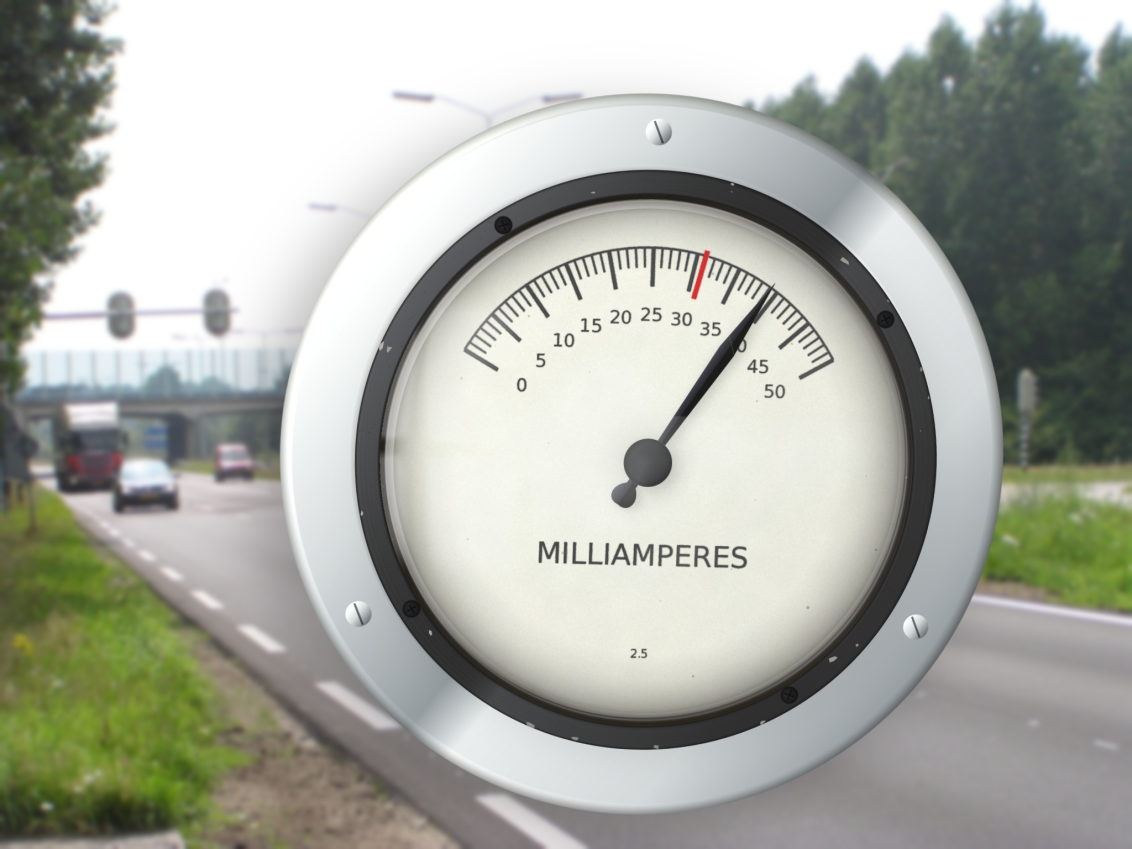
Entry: mA 39
